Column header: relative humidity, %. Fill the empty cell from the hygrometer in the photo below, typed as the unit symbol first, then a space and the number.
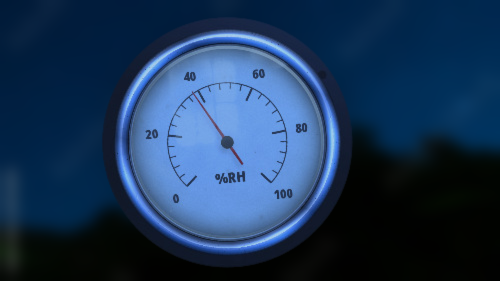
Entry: % 38
